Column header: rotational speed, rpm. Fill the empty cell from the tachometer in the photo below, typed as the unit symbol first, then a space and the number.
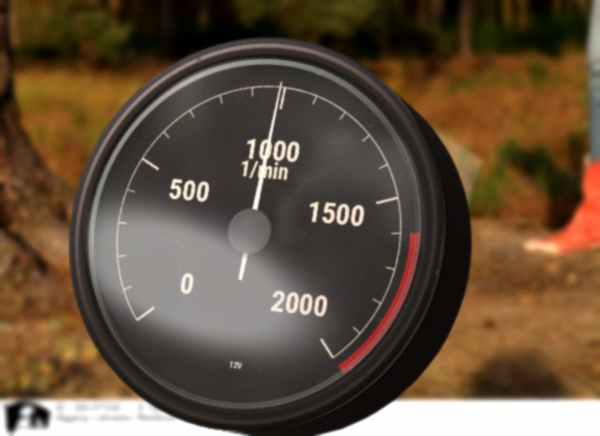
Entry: rpm 1000
